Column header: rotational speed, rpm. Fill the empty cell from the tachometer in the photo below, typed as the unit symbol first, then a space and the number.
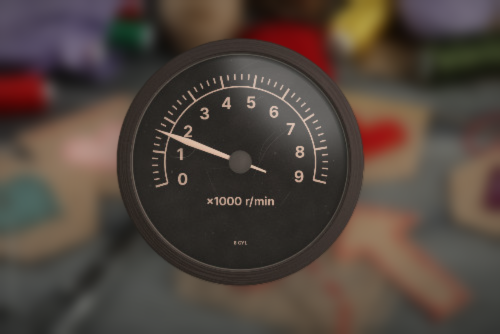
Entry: rpm 1600
